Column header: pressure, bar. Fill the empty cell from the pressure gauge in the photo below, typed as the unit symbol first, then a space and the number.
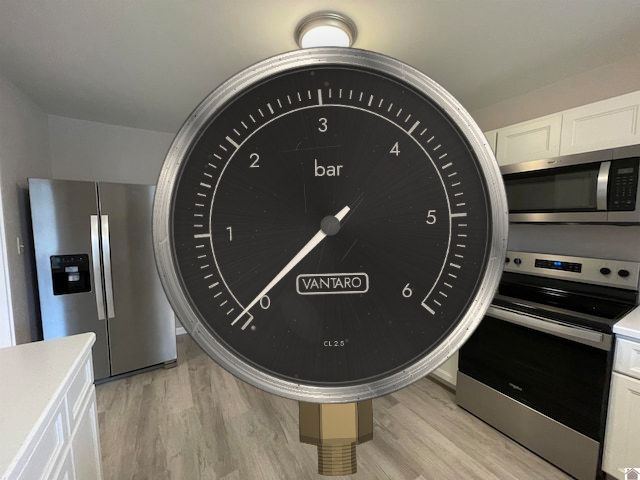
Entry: bar 0.1
